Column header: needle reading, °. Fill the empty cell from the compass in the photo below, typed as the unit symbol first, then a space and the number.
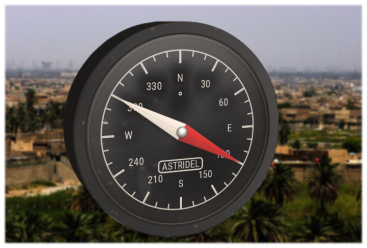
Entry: ° 120
